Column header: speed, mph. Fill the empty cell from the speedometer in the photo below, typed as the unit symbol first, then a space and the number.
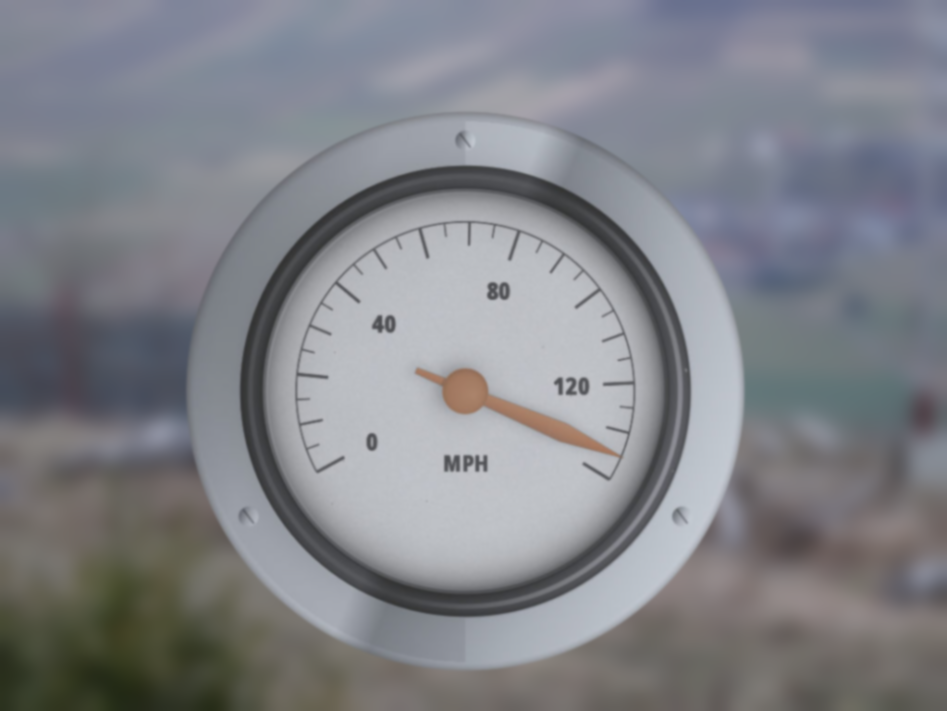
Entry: mph 135
